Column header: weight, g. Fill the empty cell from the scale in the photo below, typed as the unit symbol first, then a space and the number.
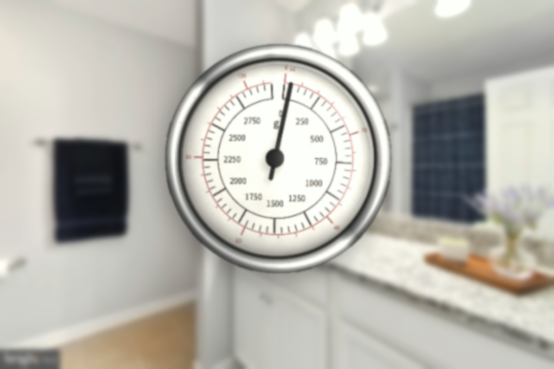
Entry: g 50
